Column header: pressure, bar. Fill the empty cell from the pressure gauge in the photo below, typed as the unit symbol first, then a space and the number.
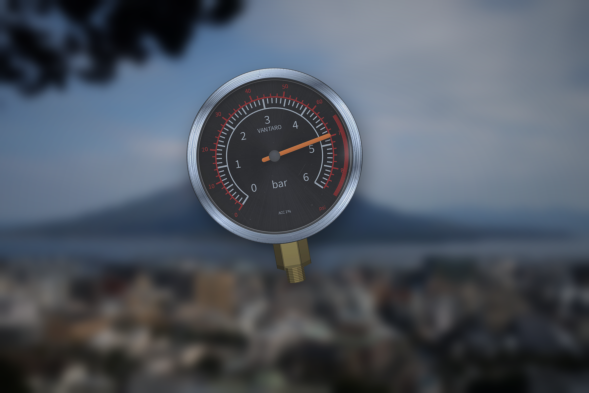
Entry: bar 4.8
